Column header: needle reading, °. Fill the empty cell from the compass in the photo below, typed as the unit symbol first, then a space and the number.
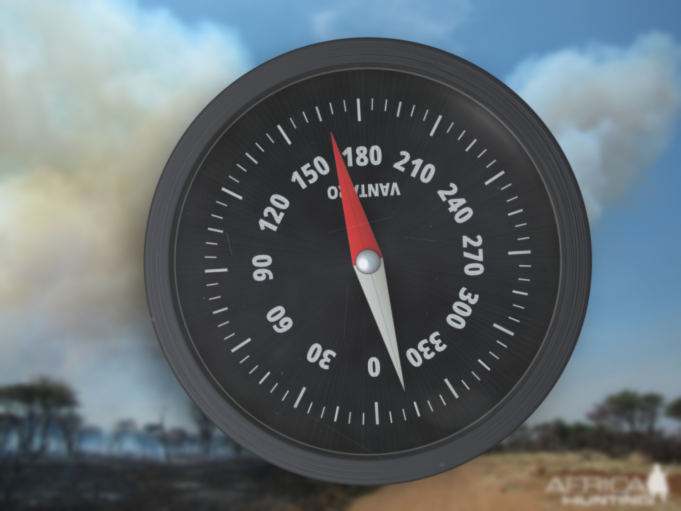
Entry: ° 167.5
